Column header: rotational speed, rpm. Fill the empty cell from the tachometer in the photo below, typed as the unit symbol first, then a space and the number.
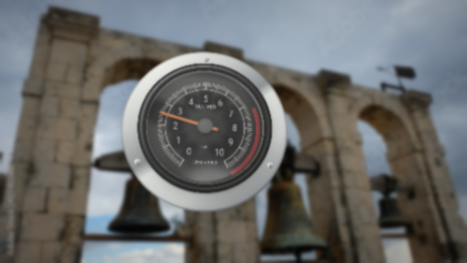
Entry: rpm 2500
